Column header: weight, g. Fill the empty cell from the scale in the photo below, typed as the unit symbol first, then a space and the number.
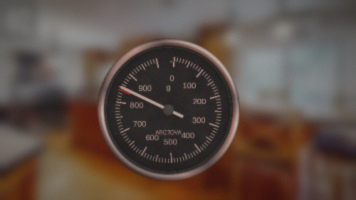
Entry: g 850
